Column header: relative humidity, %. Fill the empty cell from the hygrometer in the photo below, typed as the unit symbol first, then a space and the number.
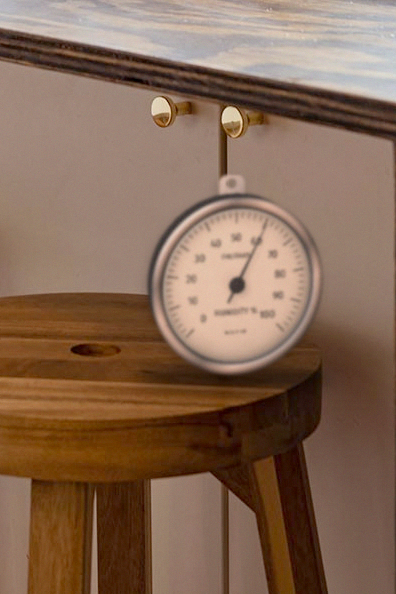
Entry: % 60
